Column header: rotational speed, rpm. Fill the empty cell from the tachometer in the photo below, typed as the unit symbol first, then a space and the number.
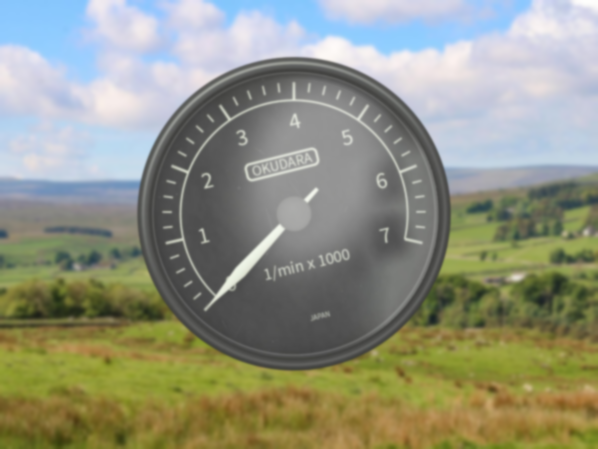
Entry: rpm 0
